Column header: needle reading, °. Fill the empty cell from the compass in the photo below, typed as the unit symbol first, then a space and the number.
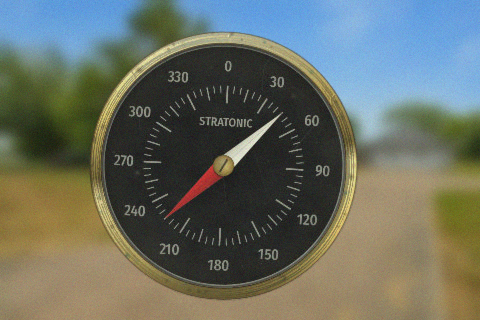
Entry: ° 225
